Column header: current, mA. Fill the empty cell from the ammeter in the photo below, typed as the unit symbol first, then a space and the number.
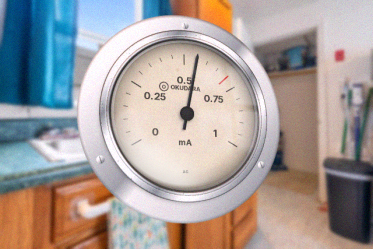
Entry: mA 0.55
